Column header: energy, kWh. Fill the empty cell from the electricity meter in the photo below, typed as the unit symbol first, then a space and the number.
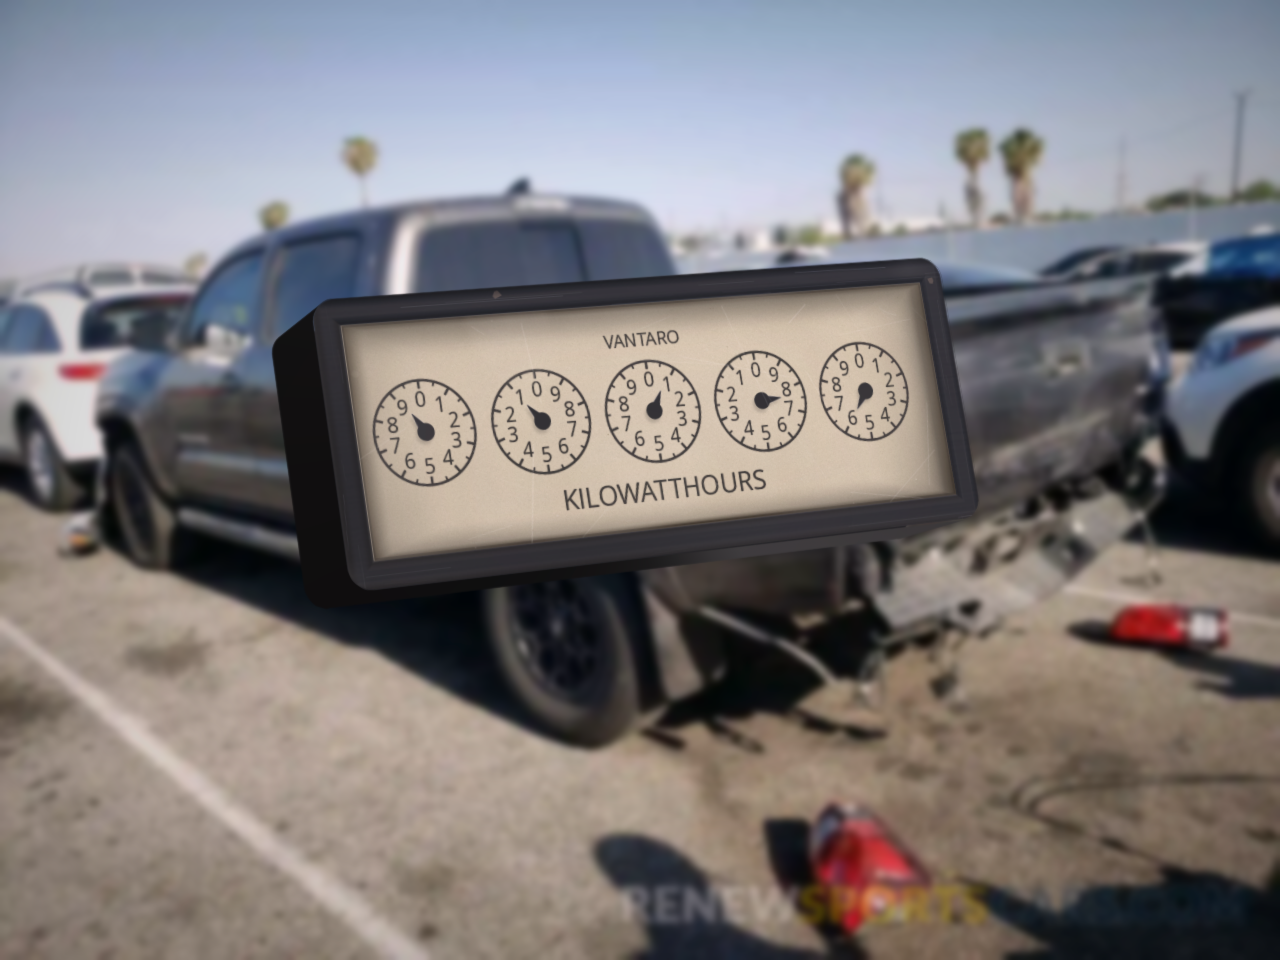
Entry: kWh 91076
